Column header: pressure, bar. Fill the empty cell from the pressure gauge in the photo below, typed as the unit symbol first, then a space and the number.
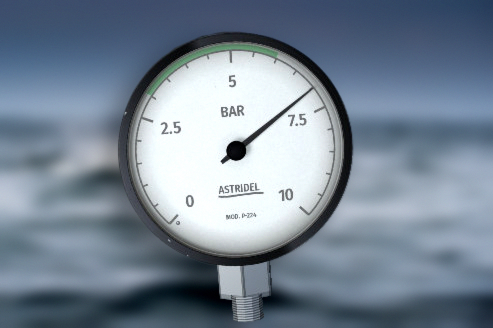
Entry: bar 7
